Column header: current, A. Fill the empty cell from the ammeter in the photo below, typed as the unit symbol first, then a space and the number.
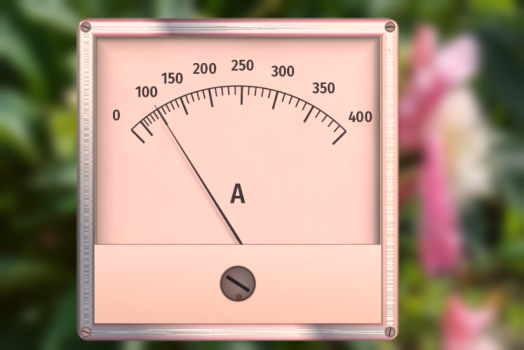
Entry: A 100
